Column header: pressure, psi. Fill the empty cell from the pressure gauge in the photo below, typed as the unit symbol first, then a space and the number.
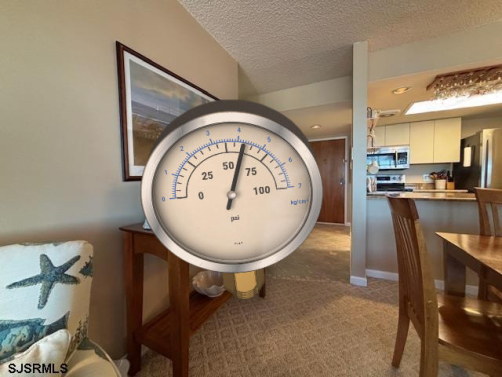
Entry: psi 60
